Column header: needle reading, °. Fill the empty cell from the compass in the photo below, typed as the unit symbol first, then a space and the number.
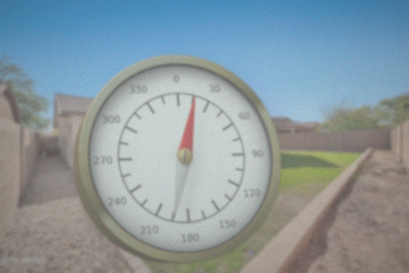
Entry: ° 15
